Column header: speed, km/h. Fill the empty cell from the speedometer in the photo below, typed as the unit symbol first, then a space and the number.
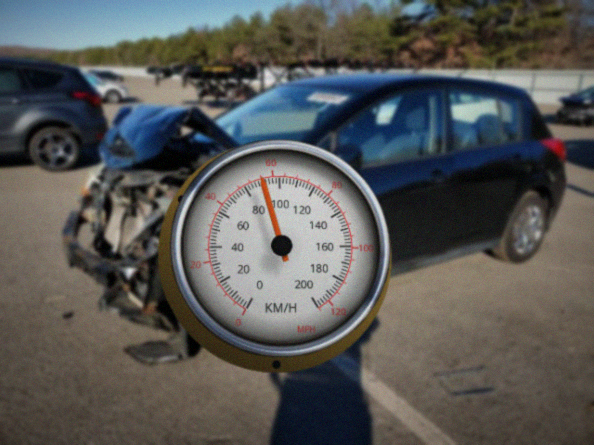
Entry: km/h 90
